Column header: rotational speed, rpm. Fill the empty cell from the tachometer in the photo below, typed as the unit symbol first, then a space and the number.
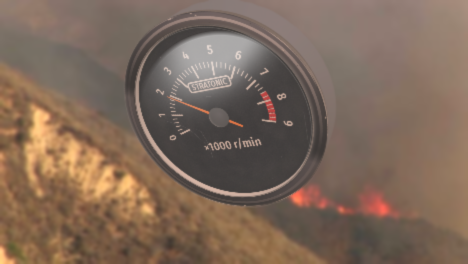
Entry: rpm 2000
